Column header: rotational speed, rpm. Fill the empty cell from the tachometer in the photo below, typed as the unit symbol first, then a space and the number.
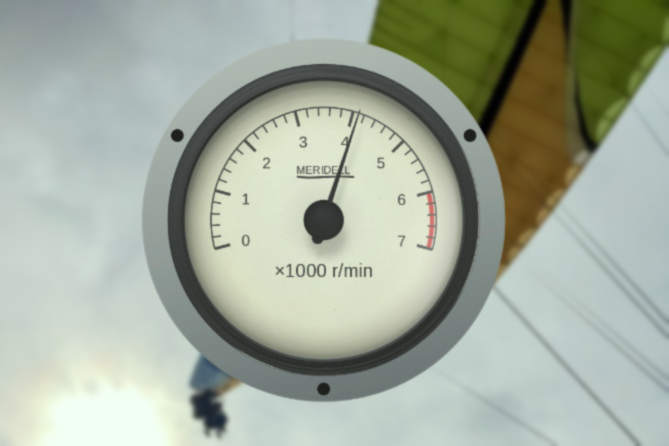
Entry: rpm 4100
